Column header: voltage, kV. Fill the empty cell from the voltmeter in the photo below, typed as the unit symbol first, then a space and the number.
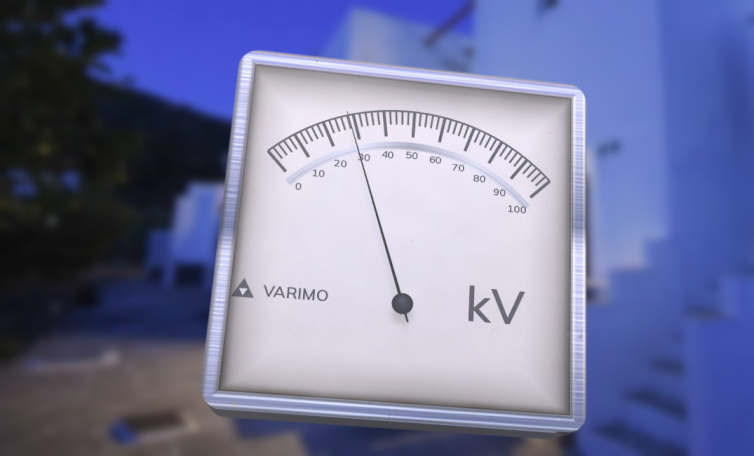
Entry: kV 28
